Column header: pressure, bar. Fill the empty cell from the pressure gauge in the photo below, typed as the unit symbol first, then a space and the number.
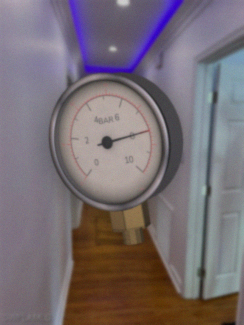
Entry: bar 8
